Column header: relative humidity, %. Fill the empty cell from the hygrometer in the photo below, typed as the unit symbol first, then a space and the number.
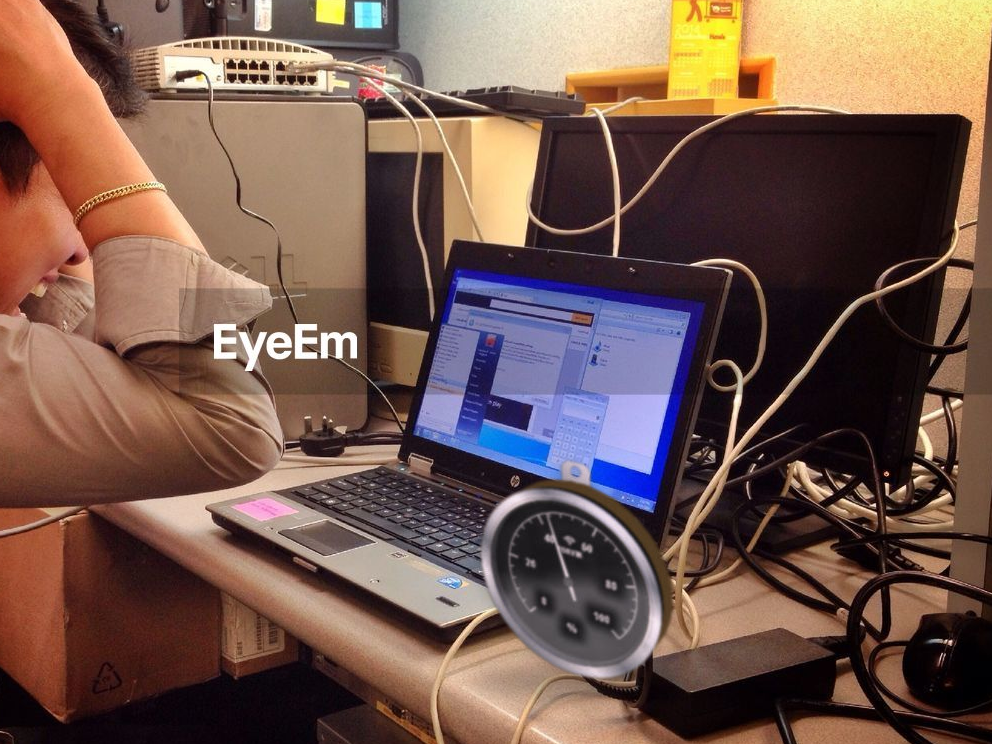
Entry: % 44
